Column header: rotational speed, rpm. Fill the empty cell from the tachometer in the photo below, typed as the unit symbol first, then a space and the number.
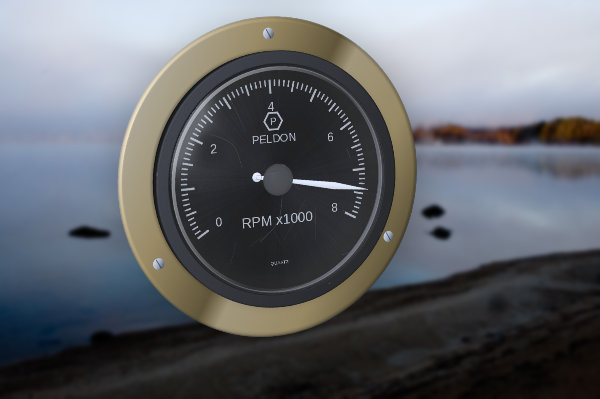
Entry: rpm 7400
